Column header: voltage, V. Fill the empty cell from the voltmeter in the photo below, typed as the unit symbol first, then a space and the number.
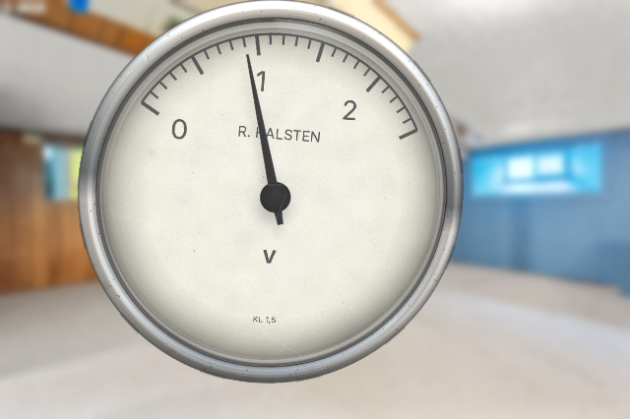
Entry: V 0.9
